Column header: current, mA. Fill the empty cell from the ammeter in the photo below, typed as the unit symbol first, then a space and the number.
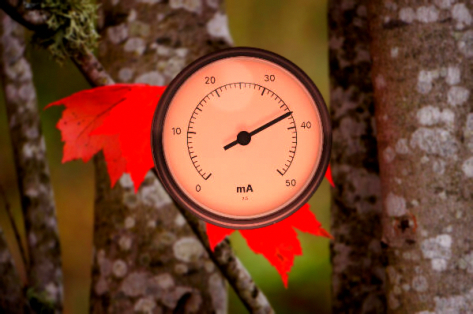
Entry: mA 37
